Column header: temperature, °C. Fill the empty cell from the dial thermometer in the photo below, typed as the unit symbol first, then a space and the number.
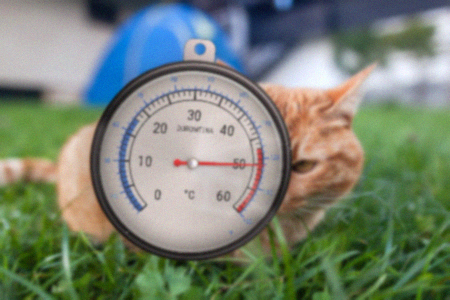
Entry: °C 50
